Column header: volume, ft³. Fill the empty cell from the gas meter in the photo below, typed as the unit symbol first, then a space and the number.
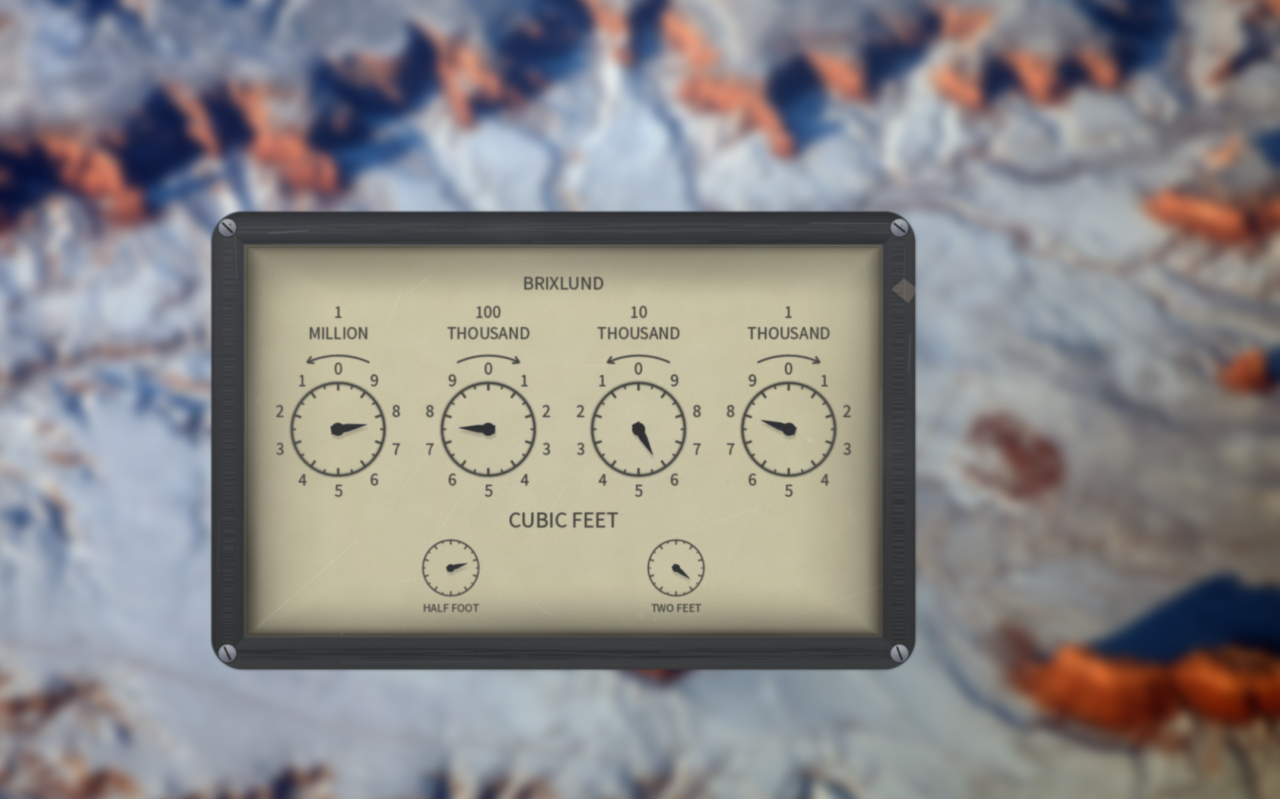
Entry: ft³ 775800
